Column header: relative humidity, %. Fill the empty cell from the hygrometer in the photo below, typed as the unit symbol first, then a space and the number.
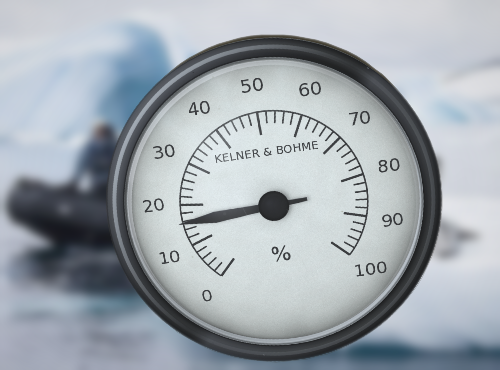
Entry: % 16
